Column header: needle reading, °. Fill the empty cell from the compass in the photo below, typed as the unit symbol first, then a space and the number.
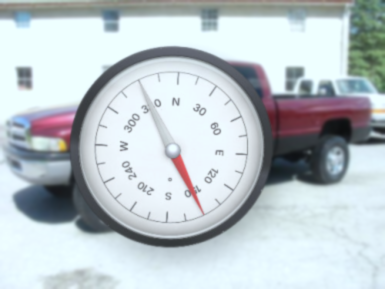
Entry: ° 150
